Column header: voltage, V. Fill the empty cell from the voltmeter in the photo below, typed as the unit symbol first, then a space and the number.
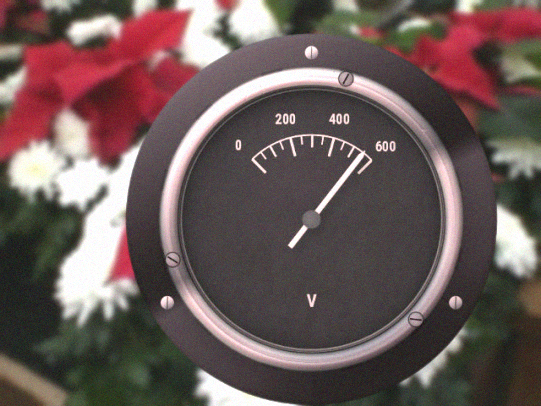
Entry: V 550
